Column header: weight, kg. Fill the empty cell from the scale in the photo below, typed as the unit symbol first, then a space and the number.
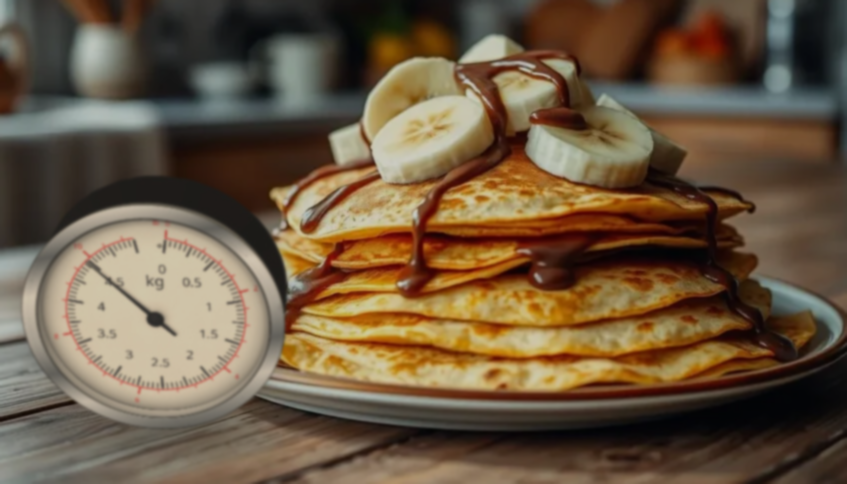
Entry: kg 4.5
